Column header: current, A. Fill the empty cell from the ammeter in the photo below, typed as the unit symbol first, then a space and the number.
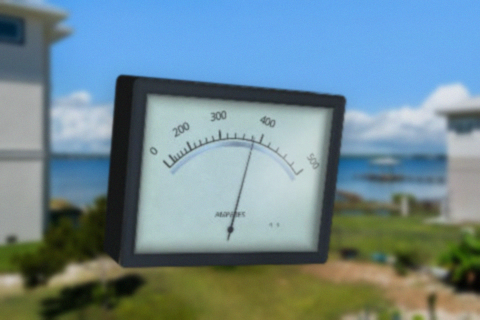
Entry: A 380
